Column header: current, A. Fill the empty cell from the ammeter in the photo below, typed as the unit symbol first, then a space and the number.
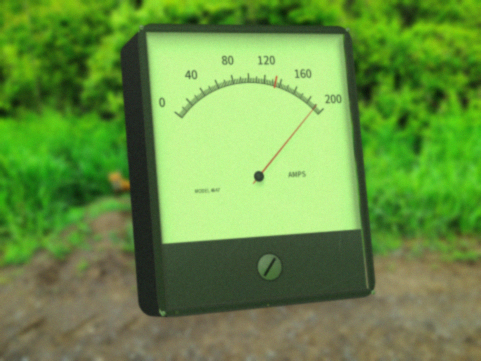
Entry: A 190
